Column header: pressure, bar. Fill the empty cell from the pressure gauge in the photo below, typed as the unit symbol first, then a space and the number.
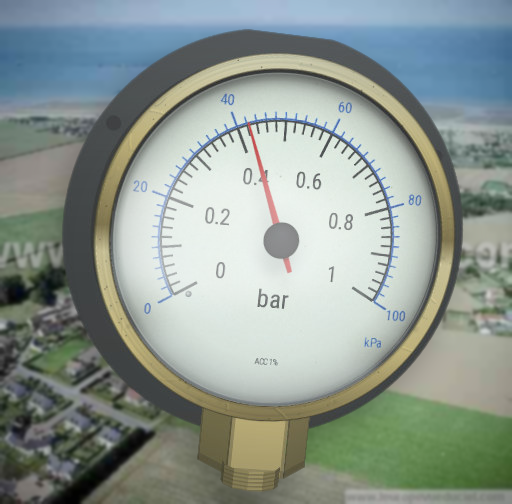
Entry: bar 0.42
